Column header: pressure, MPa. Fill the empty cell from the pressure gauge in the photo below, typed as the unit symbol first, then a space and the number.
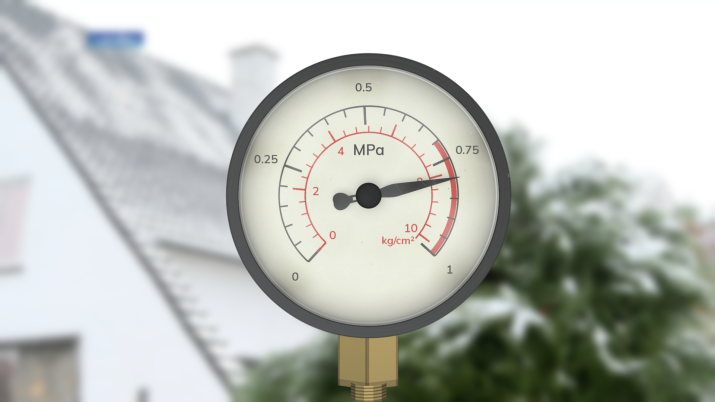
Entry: MPa 0.8
